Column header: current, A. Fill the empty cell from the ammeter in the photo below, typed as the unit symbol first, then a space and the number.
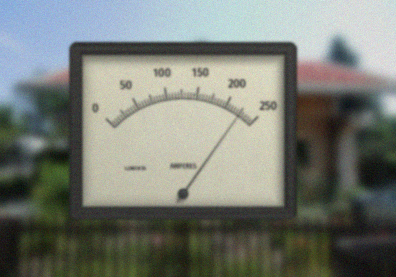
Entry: A 225
